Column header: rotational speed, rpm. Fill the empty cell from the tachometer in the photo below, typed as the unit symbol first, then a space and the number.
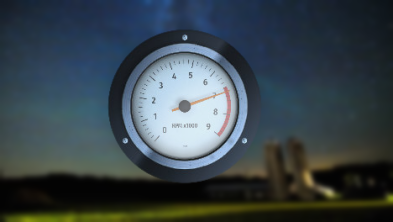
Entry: rpm 7000
